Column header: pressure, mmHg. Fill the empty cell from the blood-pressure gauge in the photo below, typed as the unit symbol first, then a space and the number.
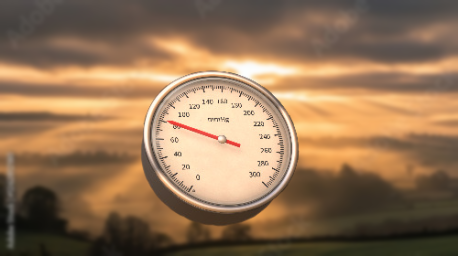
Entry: mmHg 80
